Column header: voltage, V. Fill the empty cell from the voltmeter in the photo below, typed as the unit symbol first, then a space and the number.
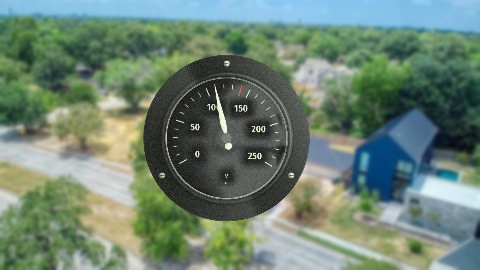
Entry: V 110
